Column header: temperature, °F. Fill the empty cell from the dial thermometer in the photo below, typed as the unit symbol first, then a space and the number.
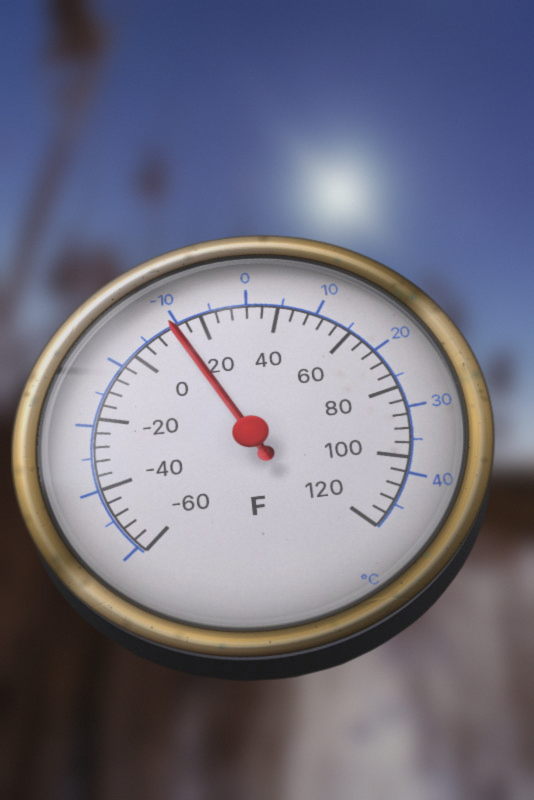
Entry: °F 12
